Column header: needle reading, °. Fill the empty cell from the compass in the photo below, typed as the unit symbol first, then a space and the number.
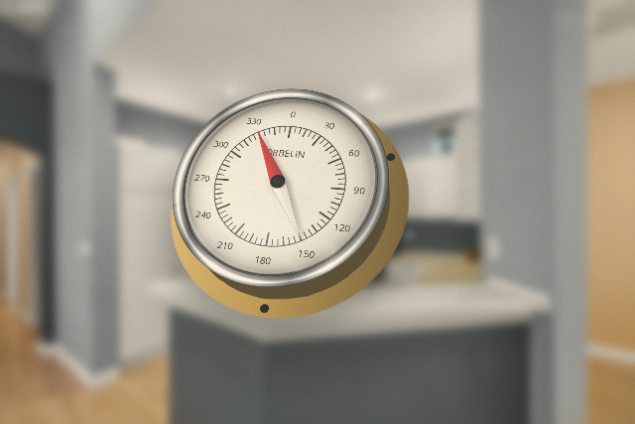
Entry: ° 330
